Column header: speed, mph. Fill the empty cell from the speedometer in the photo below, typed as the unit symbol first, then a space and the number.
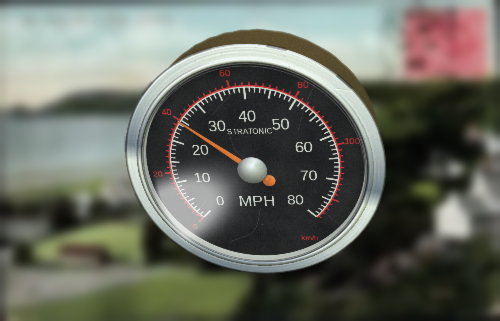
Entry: mph 25
